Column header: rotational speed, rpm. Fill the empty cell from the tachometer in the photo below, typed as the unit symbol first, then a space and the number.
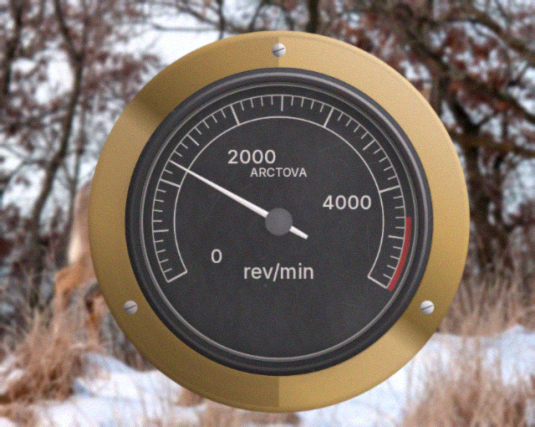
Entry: rpm 1200
